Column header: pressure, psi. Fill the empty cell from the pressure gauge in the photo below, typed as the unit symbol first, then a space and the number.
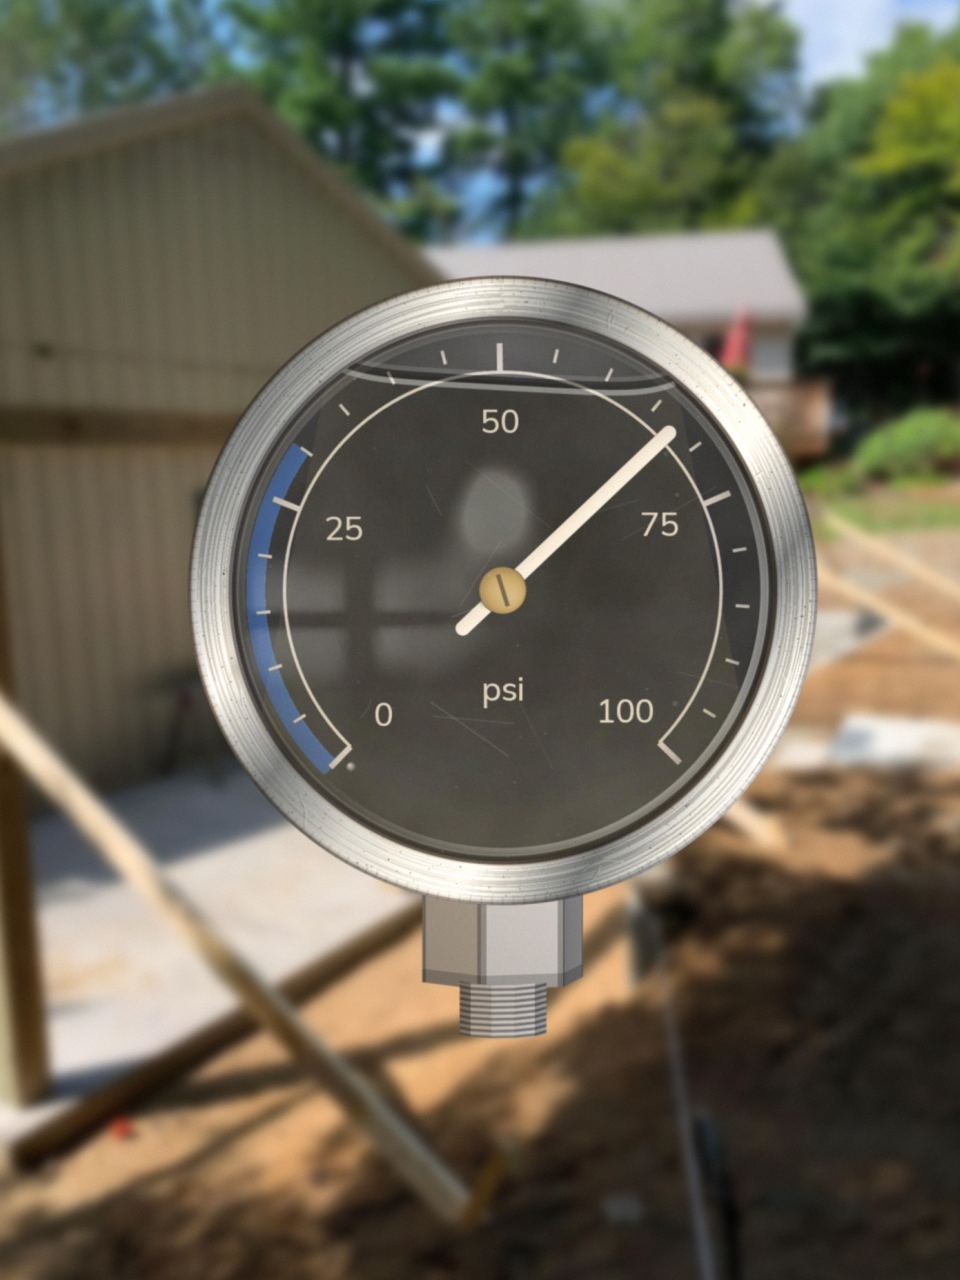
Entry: psi 67.5
